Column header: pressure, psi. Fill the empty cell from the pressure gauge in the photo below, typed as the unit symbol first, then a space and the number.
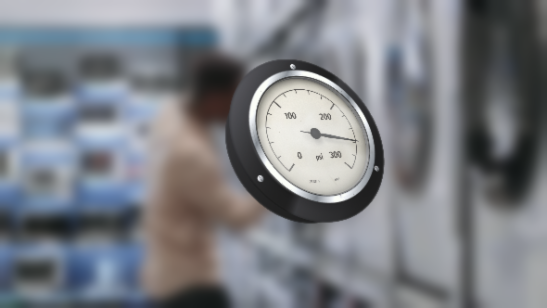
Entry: psi 260
